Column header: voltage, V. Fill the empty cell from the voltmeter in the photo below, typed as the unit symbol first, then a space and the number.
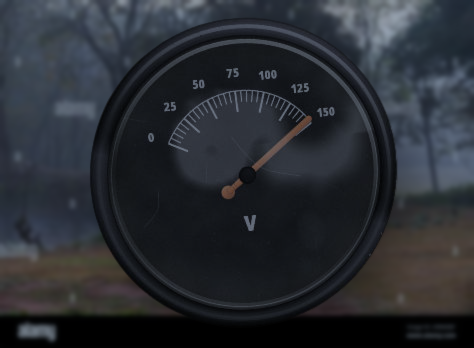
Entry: V 145
